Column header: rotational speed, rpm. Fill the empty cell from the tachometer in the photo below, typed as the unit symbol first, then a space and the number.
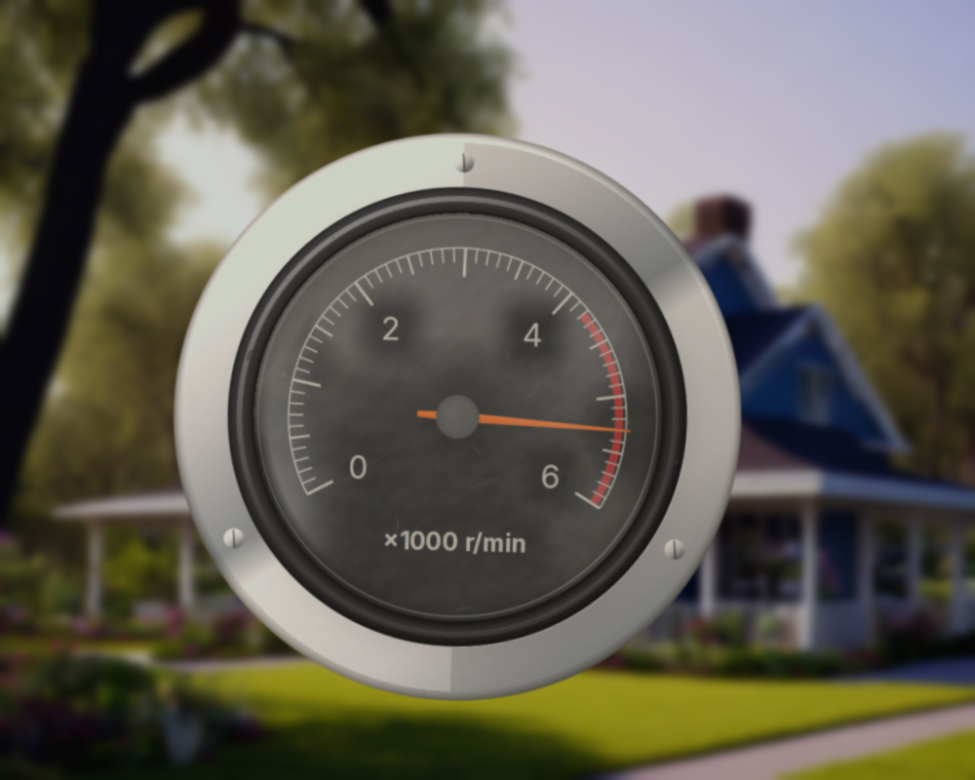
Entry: rpm 5300
